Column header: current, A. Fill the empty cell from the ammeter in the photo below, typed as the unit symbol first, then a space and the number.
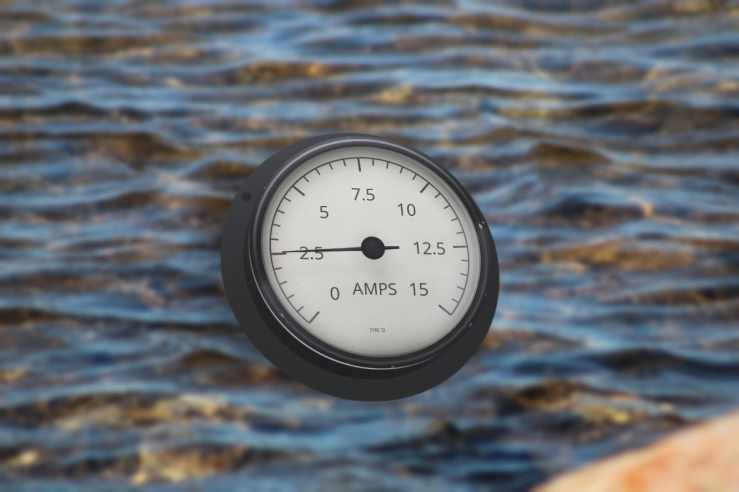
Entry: A 2.5
